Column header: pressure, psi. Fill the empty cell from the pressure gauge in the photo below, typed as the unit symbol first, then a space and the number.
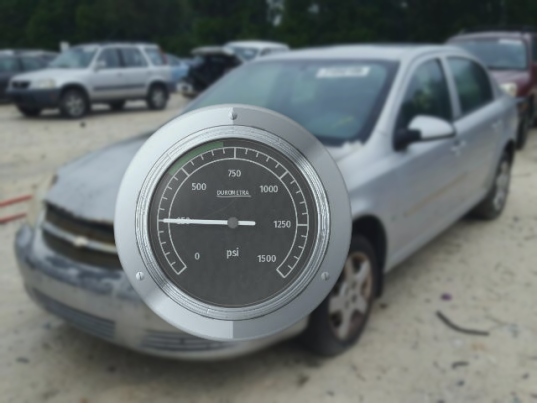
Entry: psi 250
